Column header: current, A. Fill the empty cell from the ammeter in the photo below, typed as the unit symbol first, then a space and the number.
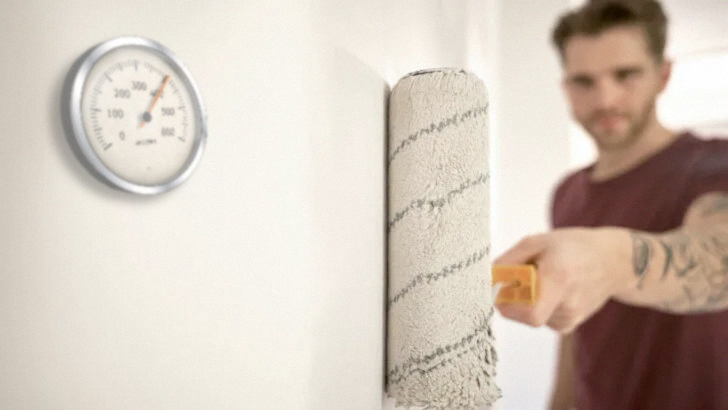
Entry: A 400
